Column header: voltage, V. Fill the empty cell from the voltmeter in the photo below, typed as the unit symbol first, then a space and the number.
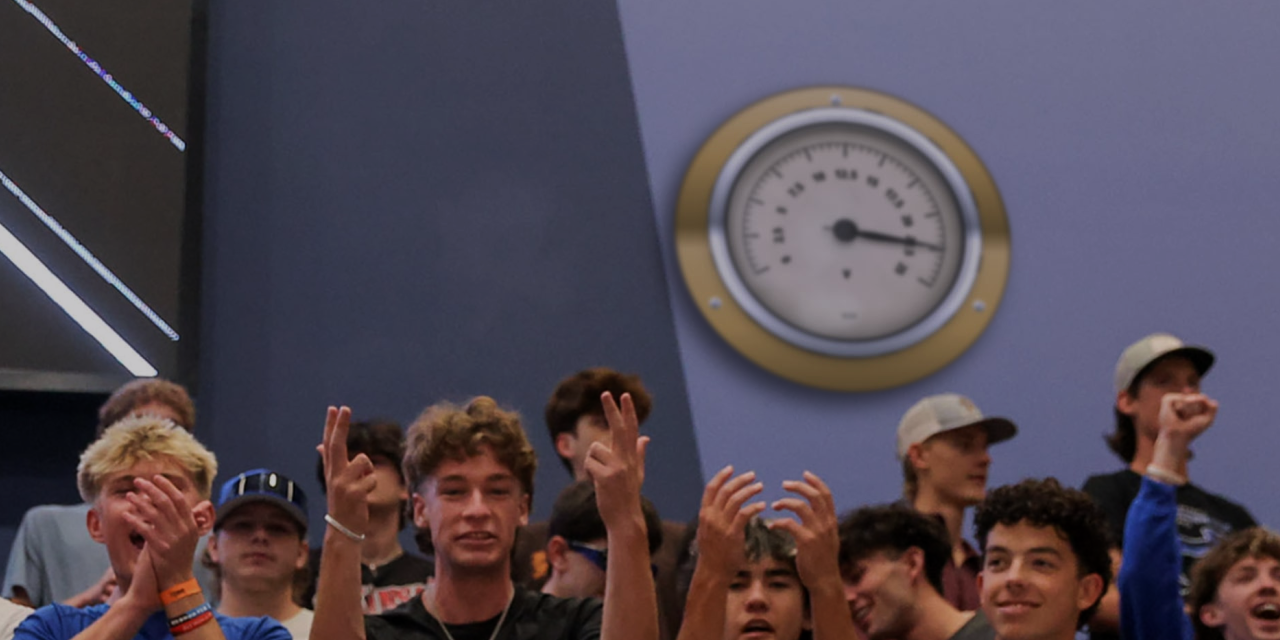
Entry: V 22.5
